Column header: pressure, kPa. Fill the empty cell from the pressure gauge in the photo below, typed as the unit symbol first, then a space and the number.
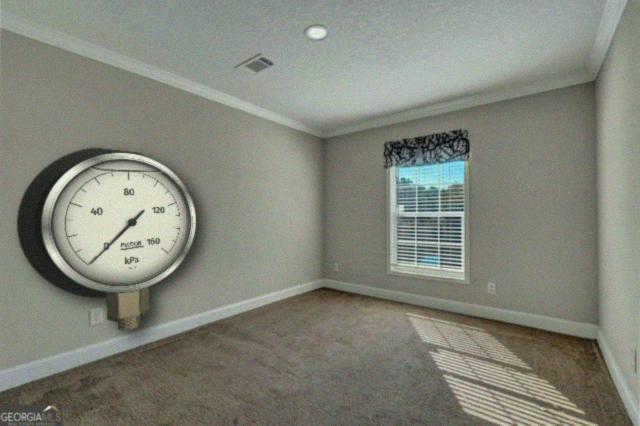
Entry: kPa 0
